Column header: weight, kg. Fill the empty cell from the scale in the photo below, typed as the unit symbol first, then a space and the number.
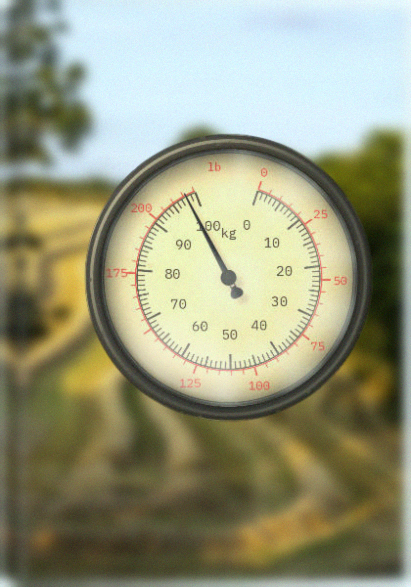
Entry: kg 98
